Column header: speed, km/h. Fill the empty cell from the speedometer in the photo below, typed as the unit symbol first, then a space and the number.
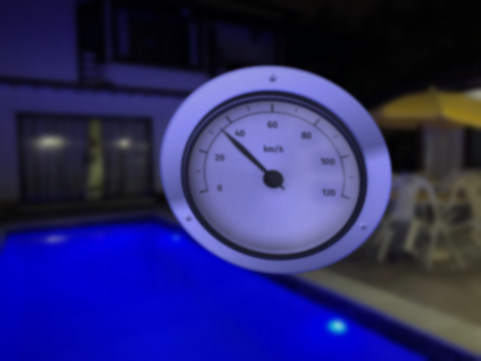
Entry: km/h 35
